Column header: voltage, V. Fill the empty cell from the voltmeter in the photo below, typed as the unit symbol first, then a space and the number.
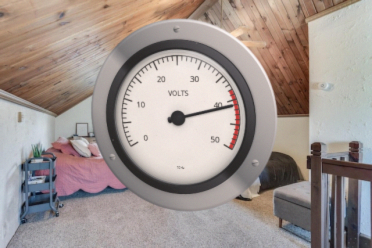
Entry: V 41
